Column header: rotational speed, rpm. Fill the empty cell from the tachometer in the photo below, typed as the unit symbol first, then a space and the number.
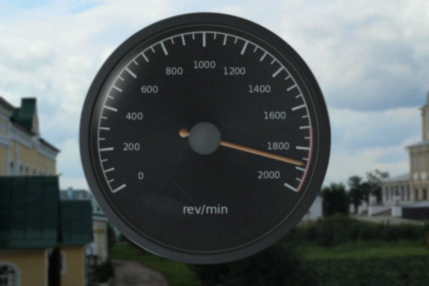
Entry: rpm 1875
